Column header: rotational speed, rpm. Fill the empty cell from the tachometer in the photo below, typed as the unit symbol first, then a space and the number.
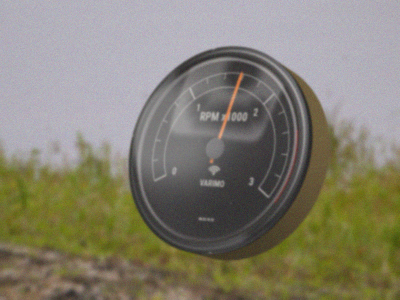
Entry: rpm 1600
